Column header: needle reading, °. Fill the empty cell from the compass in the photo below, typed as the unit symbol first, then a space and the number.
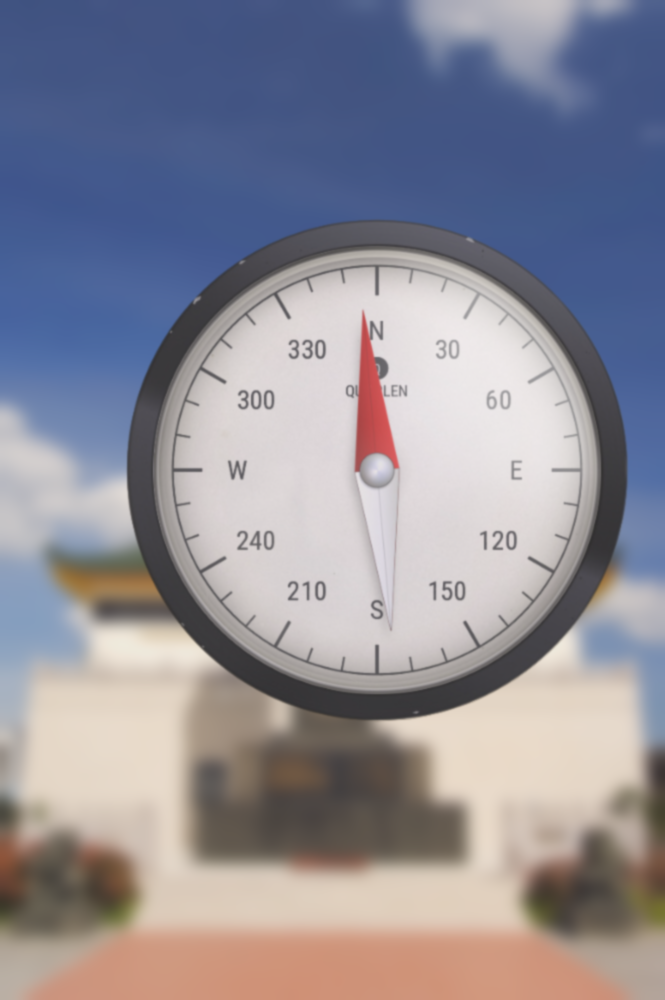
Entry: ° 355
